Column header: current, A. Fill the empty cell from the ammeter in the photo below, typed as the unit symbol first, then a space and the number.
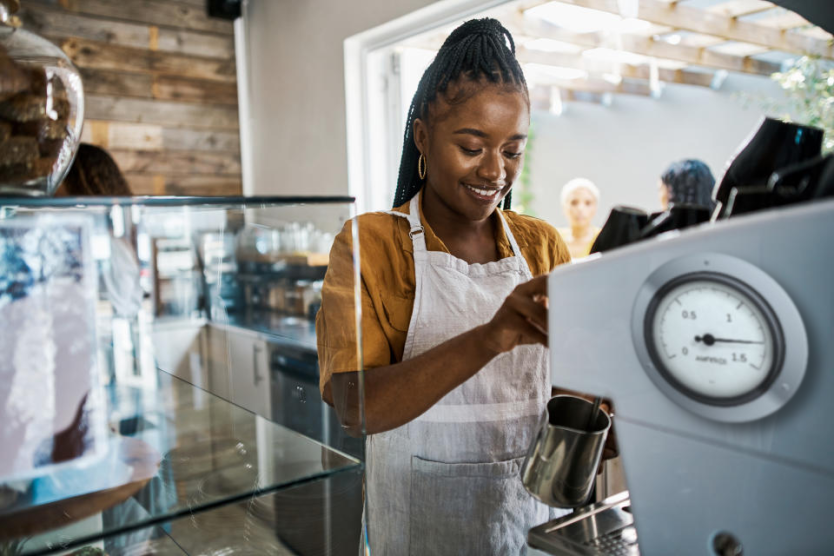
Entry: A 1.3
